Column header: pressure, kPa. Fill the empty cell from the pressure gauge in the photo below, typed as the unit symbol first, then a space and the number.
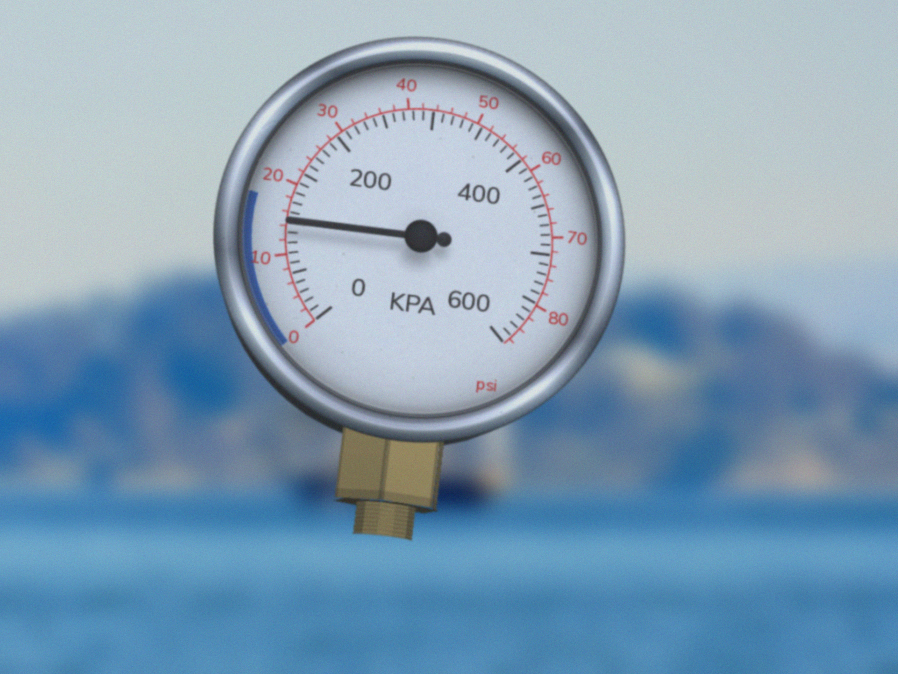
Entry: kPa 100
